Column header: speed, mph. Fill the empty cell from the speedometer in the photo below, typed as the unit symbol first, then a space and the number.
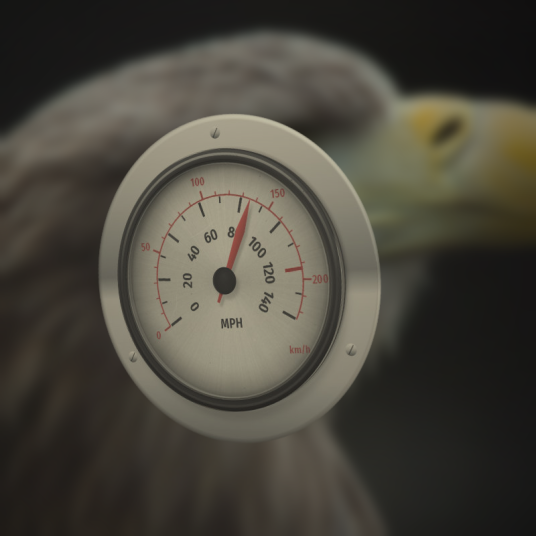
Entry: mph 85
